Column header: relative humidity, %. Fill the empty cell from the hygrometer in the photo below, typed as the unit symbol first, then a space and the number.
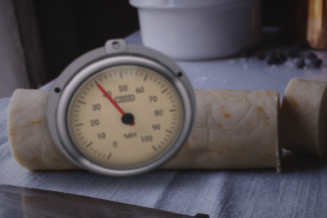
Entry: % 40
